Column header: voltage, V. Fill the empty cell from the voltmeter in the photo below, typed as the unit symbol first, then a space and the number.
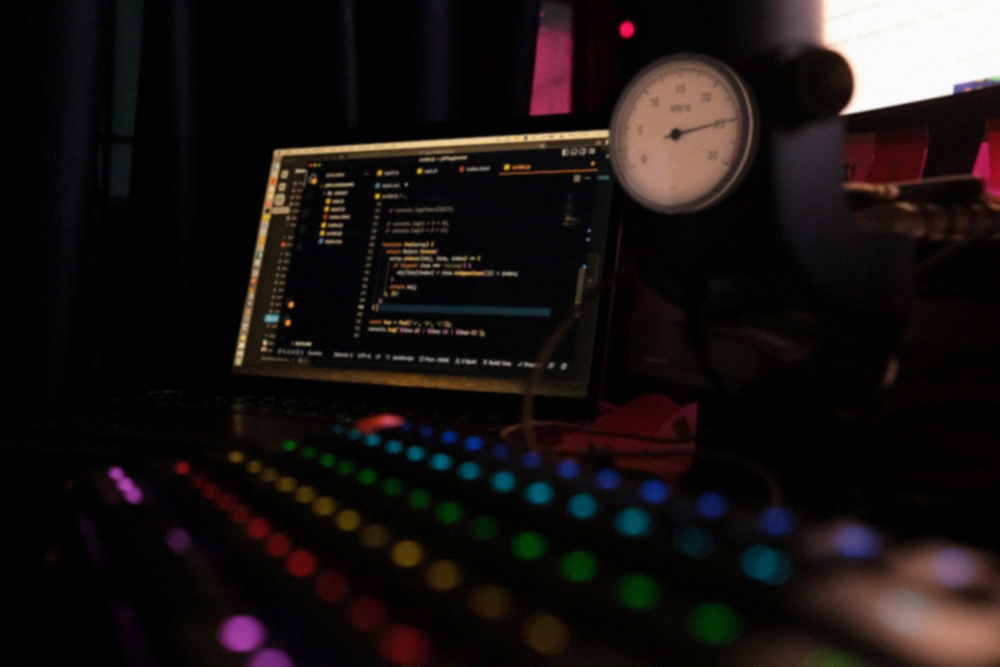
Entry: V 25
